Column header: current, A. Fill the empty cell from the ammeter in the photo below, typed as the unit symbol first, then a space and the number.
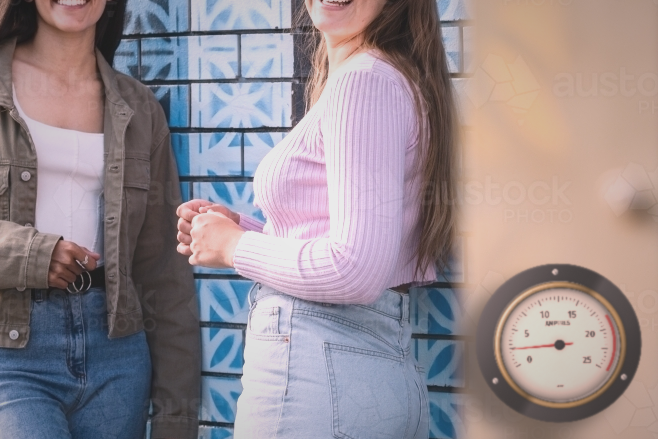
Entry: A 2.5
